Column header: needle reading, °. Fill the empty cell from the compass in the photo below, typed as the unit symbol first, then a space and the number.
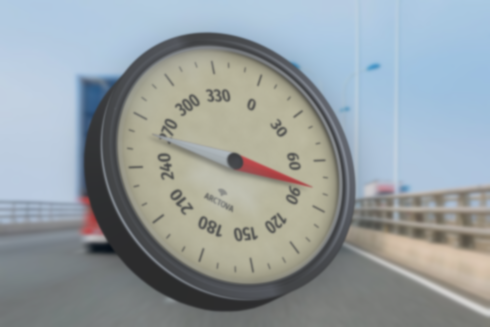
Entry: ° 80
